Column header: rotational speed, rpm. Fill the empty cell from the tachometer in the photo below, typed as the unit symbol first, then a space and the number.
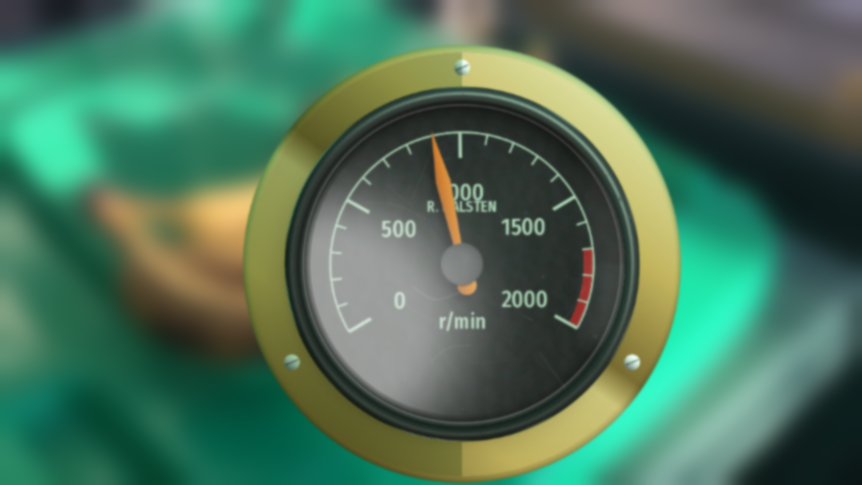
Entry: rpm 900
